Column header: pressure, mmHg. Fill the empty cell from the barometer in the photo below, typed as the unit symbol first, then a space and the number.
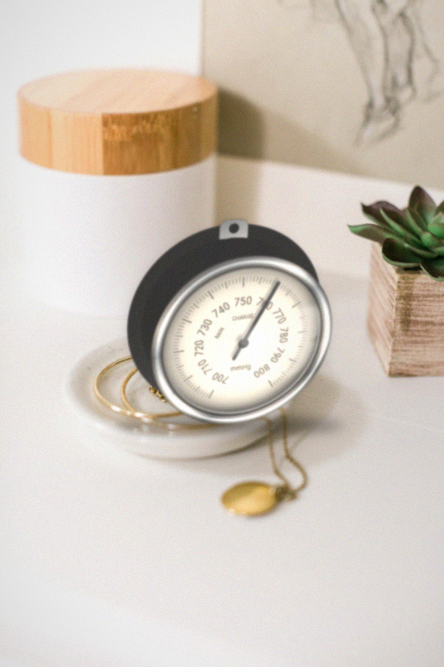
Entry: mmHg 760
